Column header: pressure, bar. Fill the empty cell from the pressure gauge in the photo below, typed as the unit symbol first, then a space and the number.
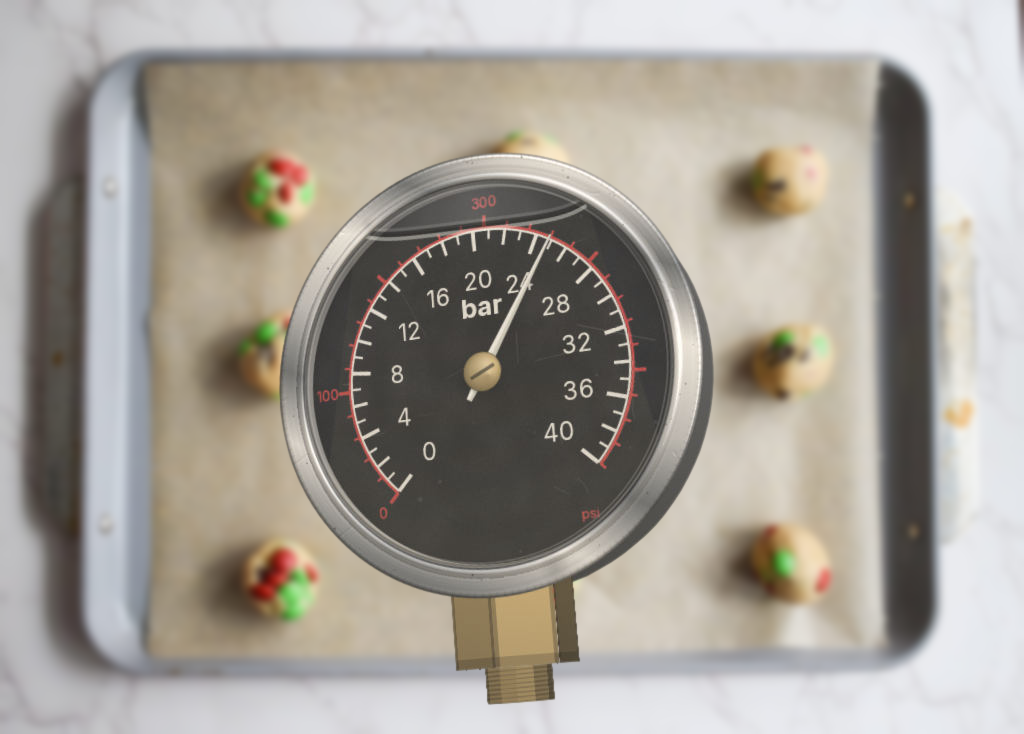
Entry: bar 25
